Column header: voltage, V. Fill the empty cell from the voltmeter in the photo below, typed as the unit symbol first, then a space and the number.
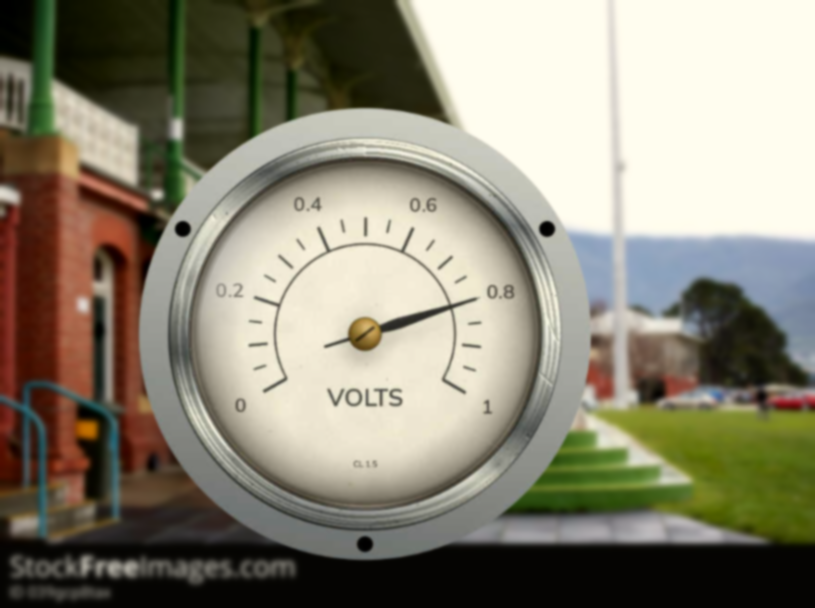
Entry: V 0.8
